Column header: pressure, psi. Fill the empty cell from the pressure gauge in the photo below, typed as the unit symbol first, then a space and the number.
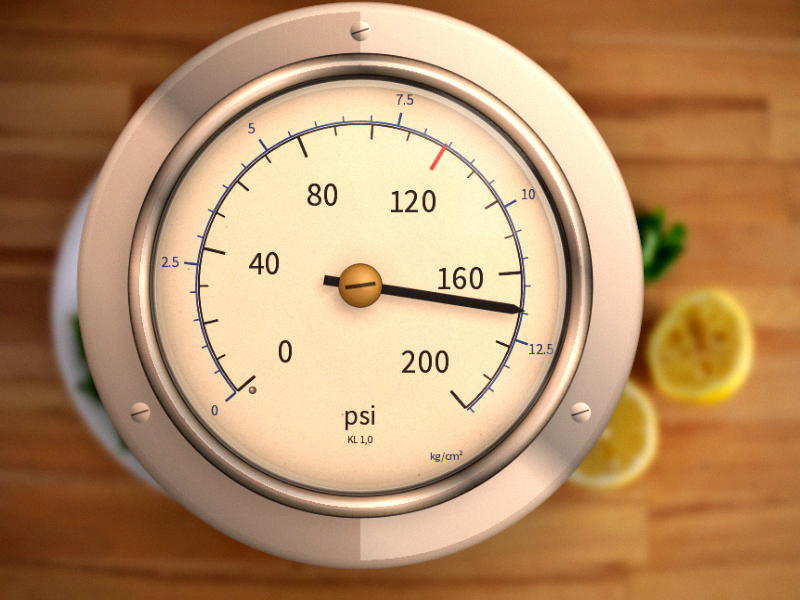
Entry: psi 170
